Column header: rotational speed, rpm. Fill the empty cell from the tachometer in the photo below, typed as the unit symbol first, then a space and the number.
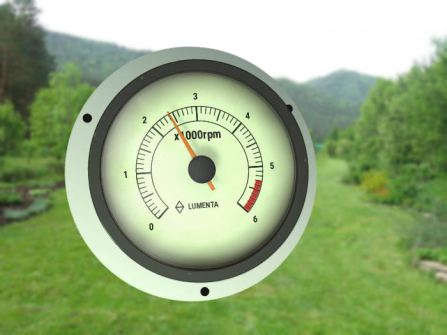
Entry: rpm 2400
